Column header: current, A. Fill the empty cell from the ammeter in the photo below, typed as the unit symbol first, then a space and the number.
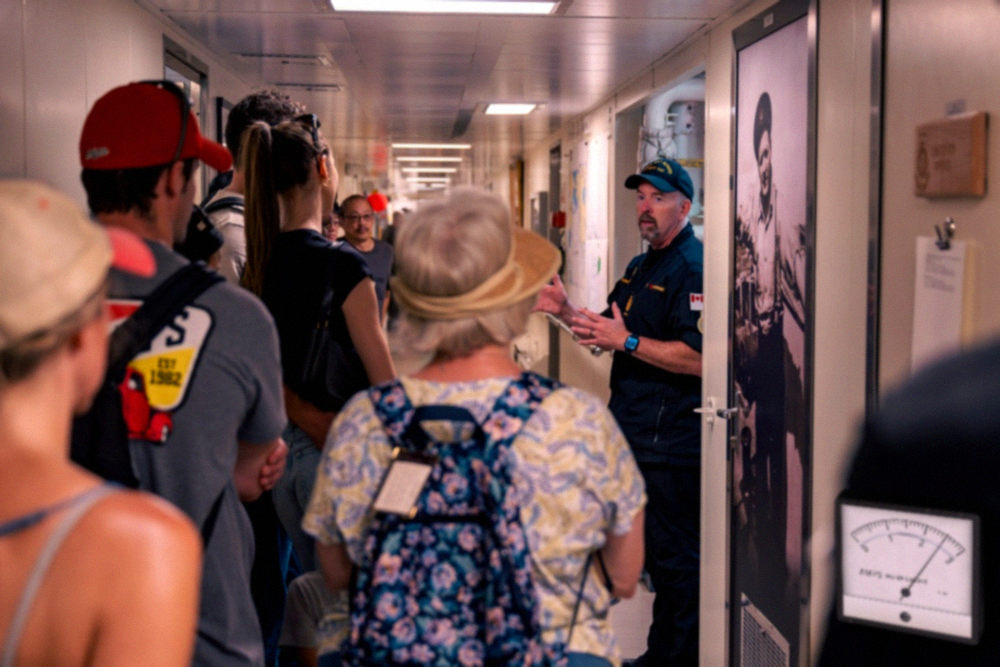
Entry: A 2.5
